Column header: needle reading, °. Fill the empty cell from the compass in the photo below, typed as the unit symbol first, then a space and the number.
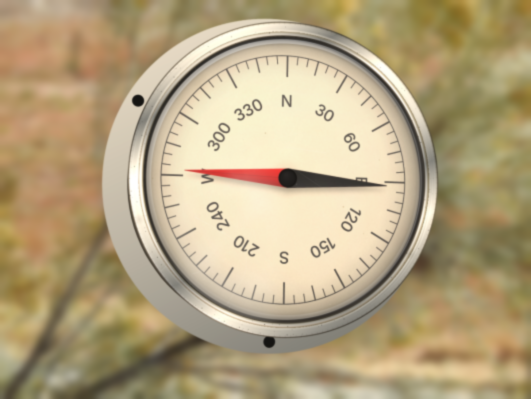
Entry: ° 272.5
